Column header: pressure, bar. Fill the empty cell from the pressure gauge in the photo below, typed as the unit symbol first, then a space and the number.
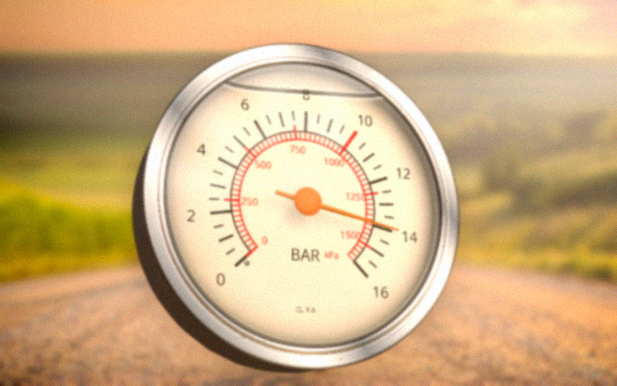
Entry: bar 14
